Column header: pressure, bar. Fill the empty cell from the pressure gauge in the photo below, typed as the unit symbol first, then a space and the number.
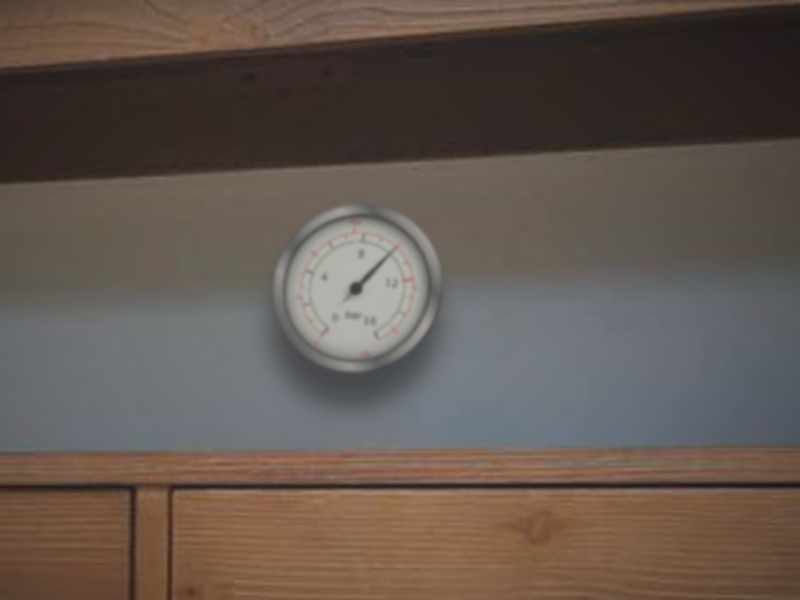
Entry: bar 10
